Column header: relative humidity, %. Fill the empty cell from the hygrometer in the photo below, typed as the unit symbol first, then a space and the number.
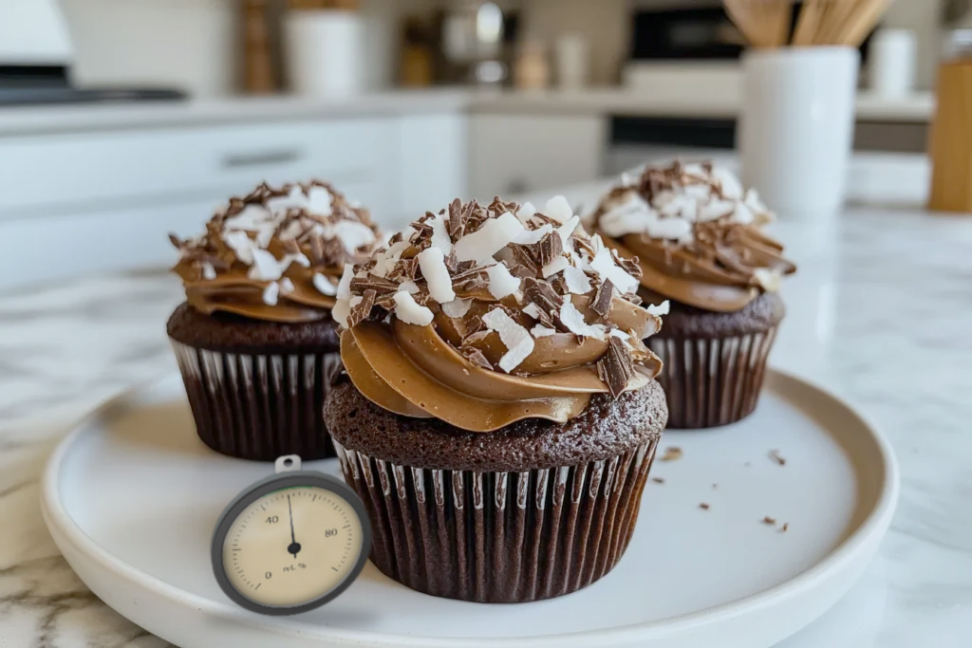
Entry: % 50
